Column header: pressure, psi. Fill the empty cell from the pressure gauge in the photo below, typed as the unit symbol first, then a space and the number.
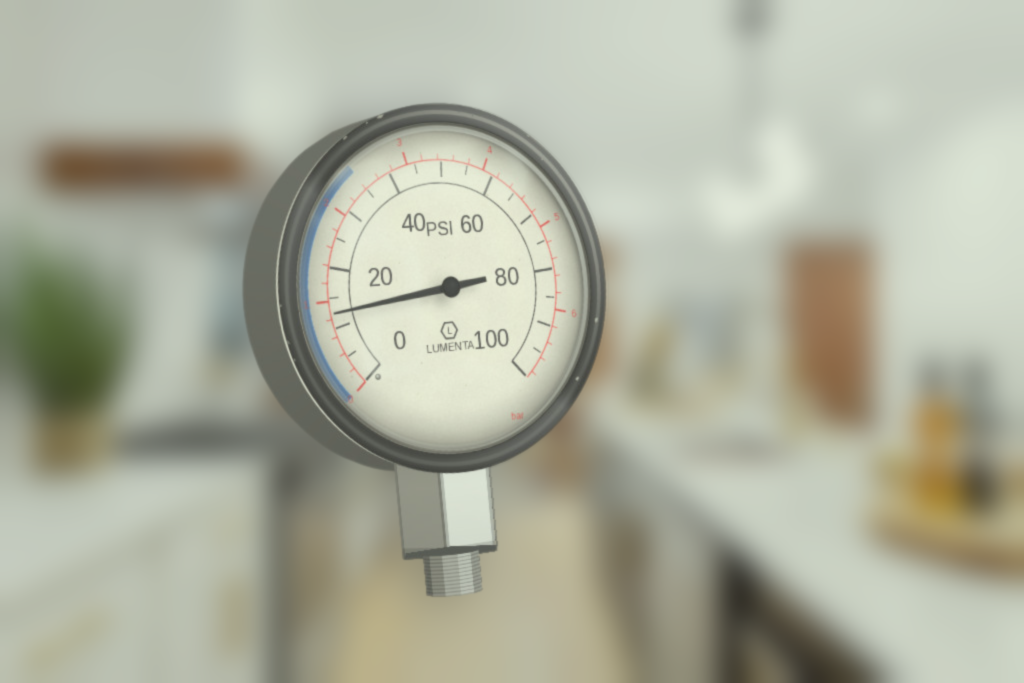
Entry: psi 12.5
